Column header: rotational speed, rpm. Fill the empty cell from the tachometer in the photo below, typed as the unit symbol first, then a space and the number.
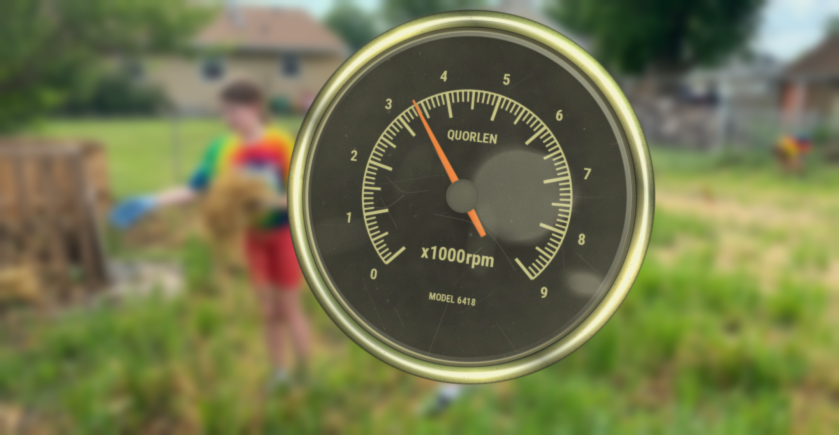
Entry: rpm 3400
